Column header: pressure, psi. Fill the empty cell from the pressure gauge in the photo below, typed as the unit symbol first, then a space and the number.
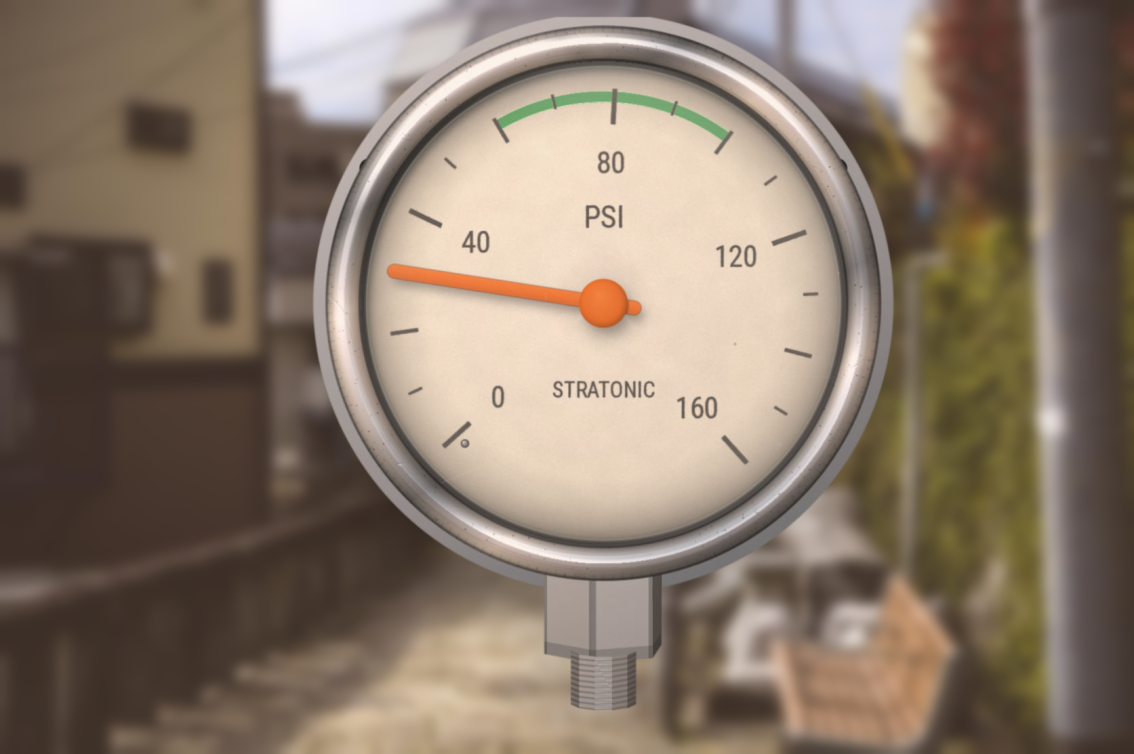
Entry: psi 30
